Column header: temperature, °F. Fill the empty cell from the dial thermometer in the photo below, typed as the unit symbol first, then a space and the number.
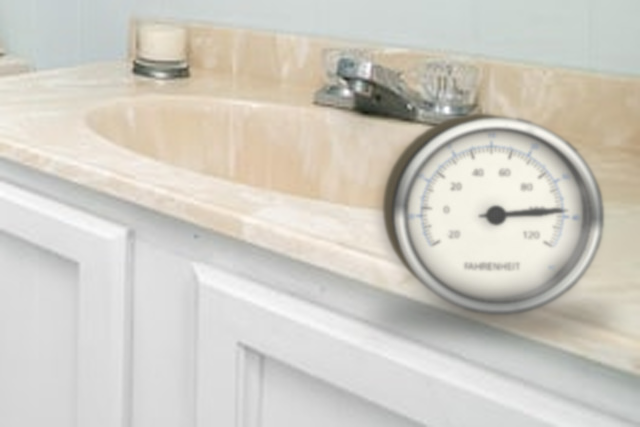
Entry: °F 100
